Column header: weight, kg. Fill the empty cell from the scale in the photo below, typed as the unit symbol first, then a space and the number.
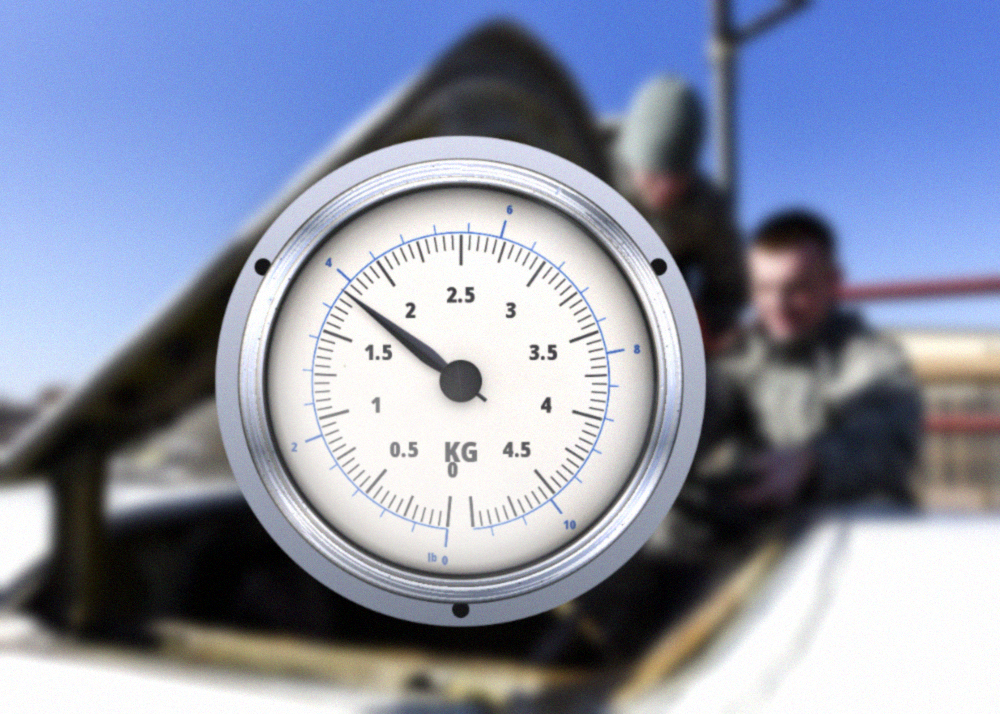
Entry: kg 1.75
